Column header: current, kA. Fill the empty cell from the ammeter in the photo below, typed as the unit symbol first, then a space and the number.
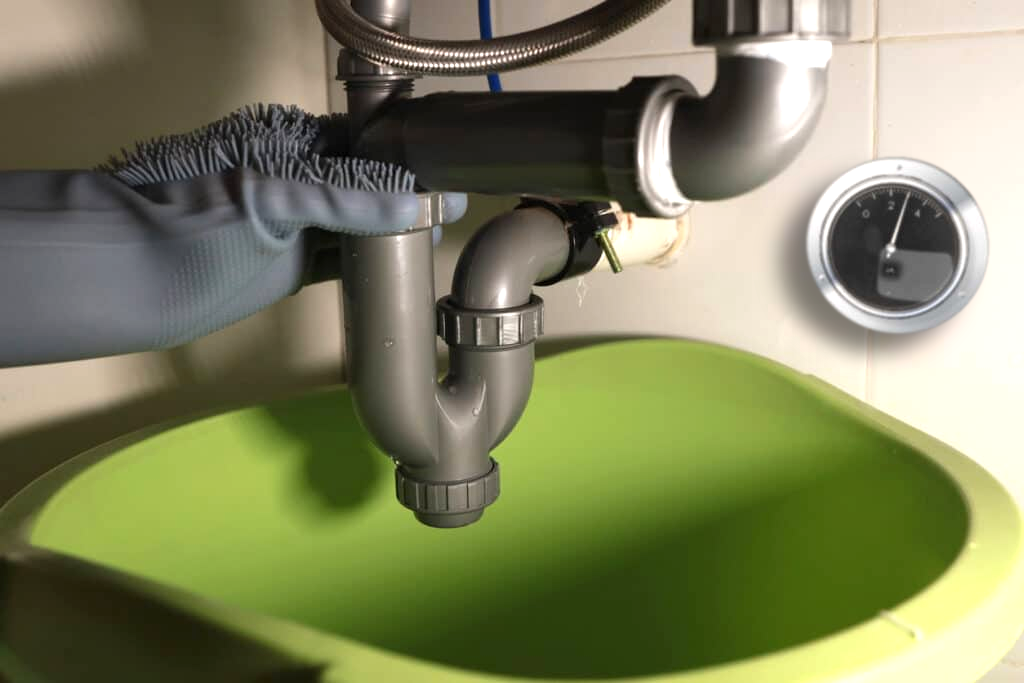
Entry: kA 3
